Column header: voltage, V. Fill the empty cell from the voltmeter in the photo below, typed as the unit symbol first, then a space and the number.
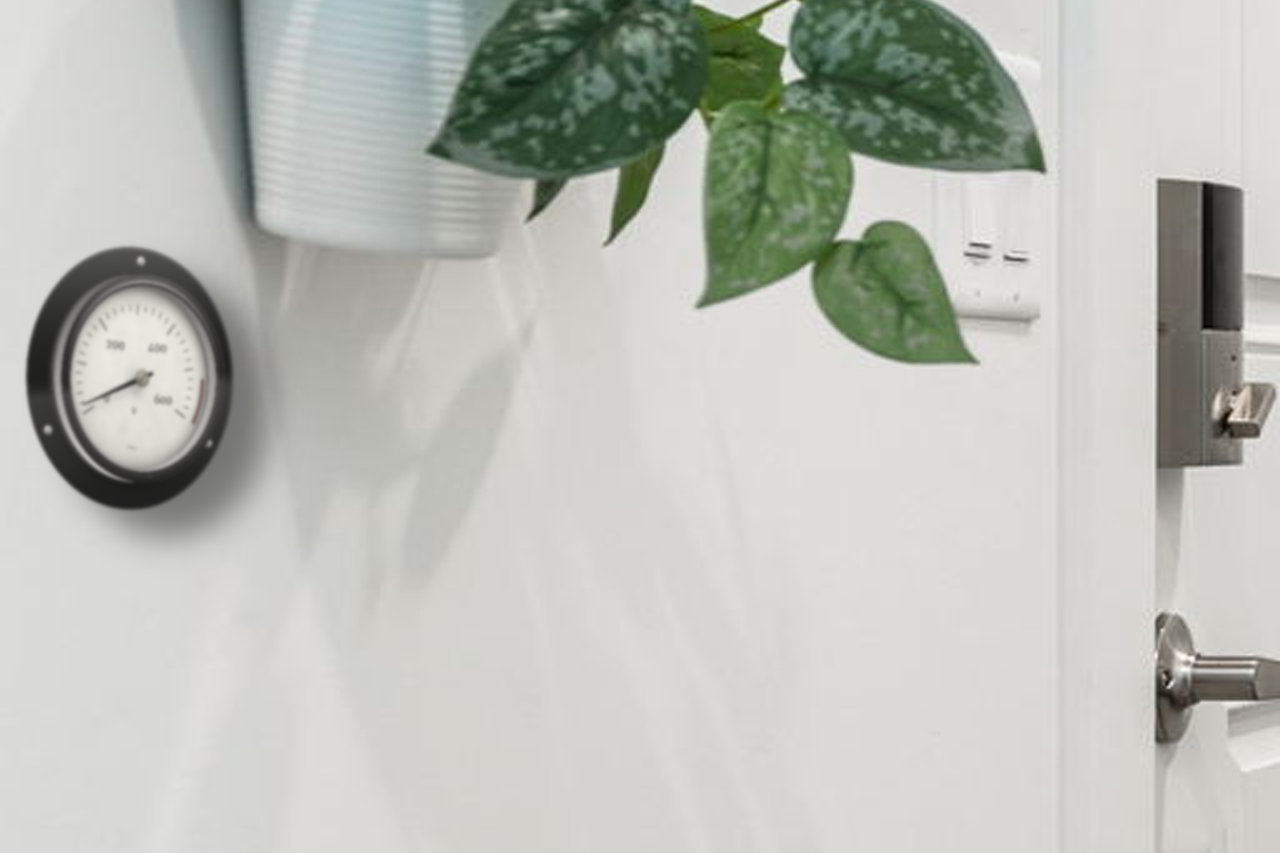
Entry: V 20
